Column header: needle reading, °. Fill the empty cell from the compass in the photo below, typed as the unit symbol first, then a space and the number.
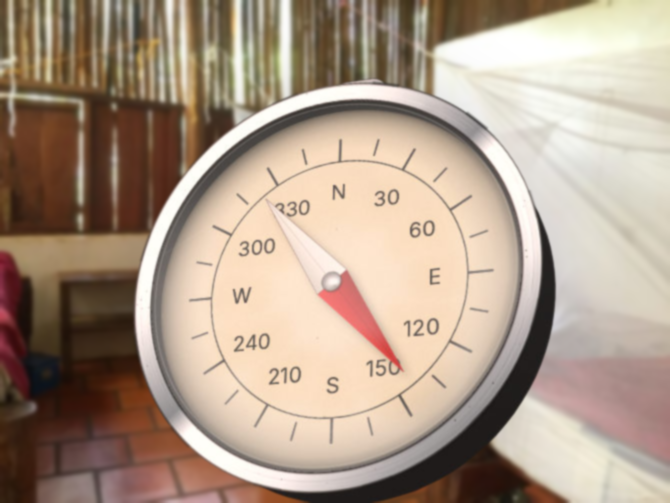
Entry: ° 142.5
